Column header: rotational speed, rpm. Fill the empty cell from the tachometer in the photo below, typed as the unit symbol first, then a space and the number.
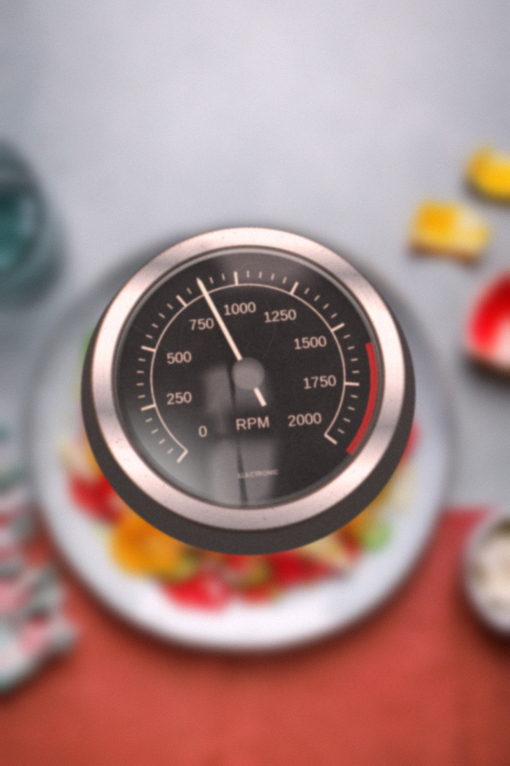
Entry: rpm 850
